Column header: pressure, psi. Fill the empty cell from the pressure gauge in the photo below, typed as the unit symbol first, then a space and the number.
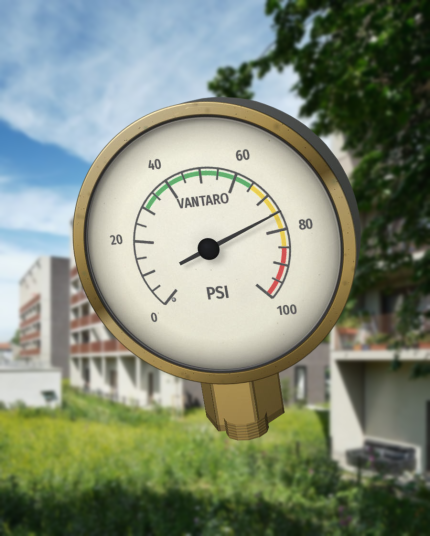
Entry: psi 75
